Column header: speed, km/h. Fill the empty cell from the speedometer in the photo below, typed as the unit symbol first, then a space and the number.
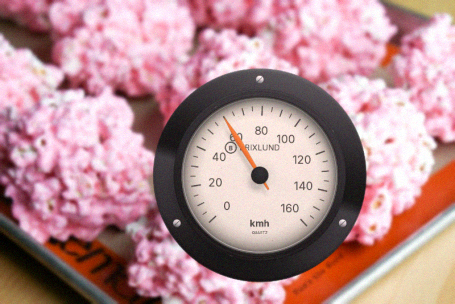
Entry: km/h 60
